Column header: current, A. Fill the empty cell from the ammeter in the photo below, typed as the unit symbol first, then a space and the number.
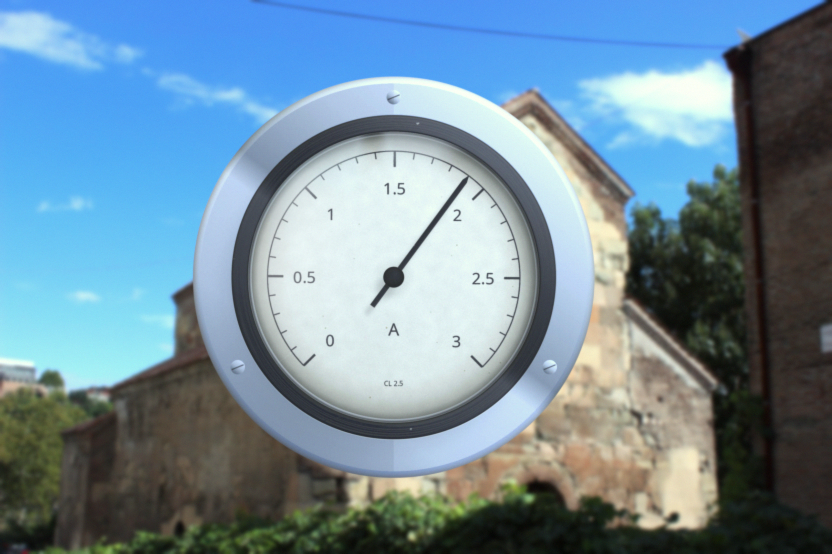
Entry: A 1.9
